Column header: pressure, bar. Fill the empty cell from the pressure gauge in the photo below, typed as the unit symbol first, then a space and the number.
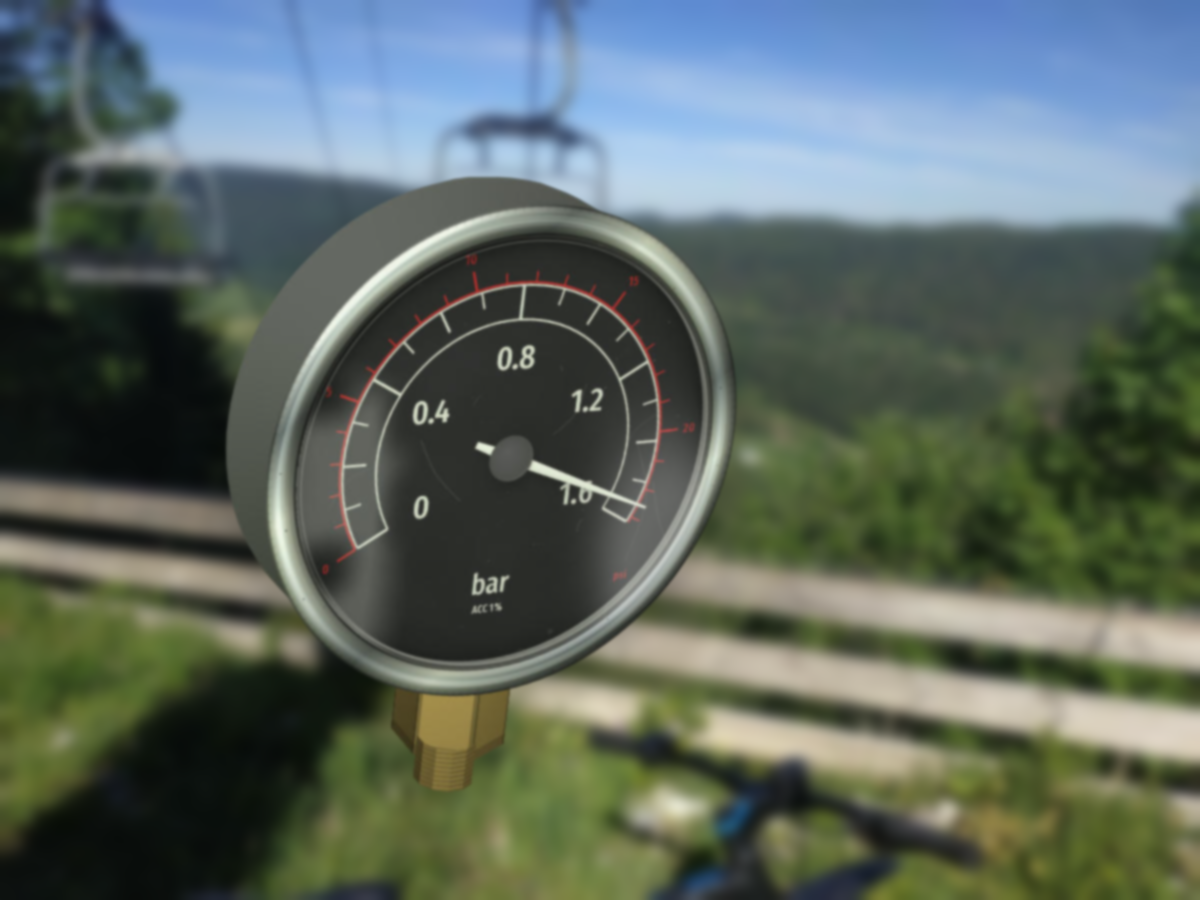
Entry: bar 1.55
